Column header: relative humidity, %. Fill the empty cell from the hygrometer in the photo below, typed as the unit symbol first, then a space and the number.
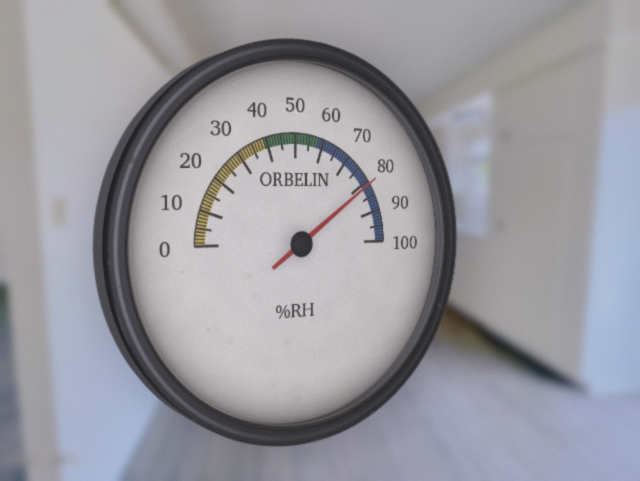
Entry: % 80
